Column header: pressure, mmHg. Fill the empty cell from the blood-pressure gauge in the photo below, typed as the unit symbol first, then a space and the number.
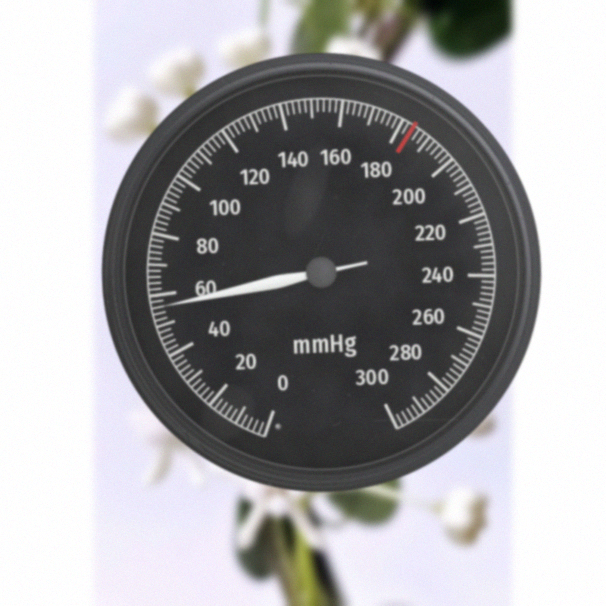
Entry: mmHg 56
